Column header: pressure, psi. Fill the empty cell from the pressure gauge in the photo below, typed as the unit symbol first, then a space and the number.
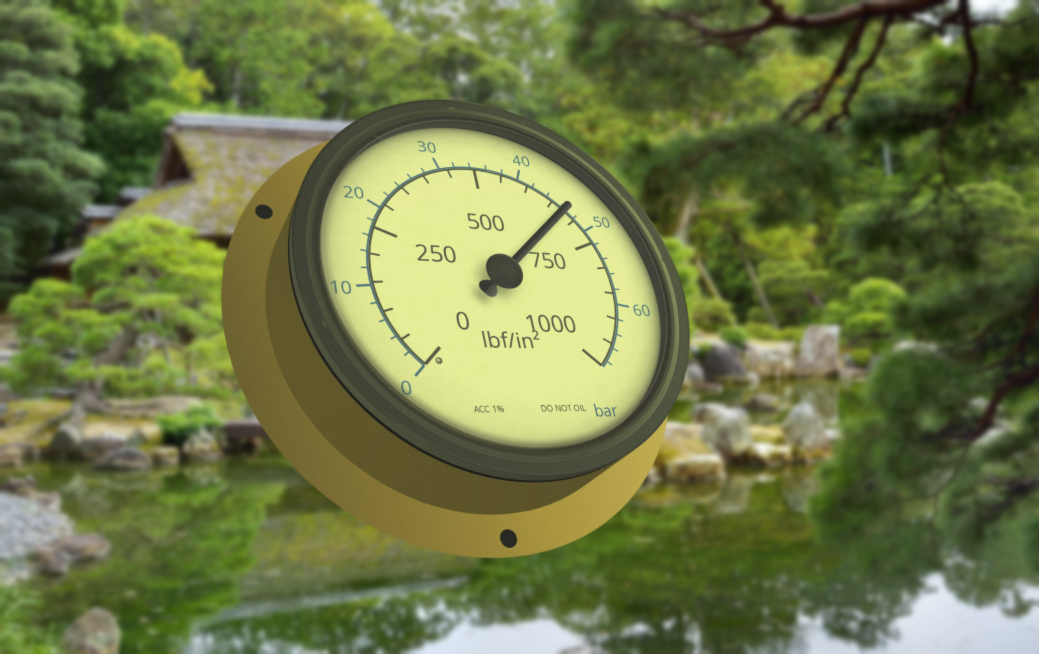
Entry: psi 675
